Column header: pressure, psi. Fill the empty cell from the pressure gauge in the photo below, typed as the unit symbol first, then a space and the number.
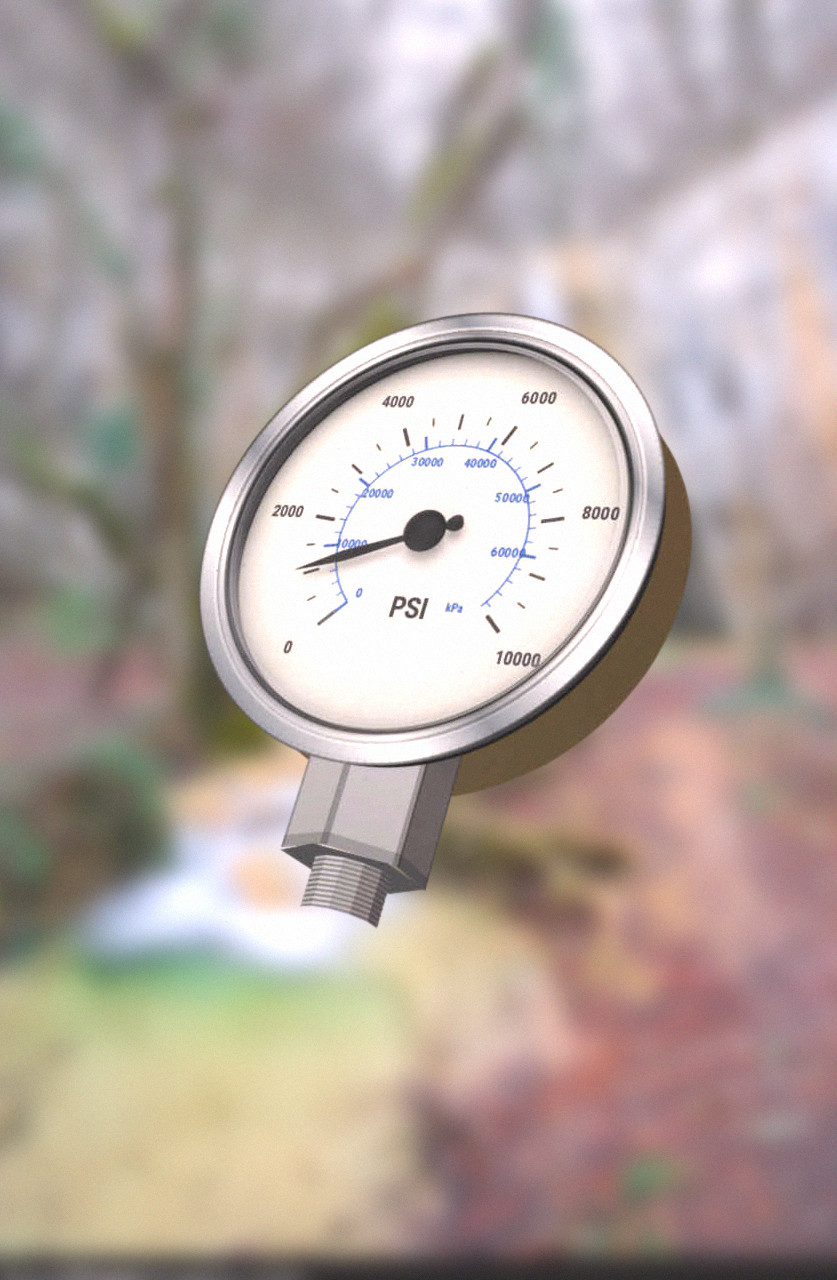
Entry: psi 1000
